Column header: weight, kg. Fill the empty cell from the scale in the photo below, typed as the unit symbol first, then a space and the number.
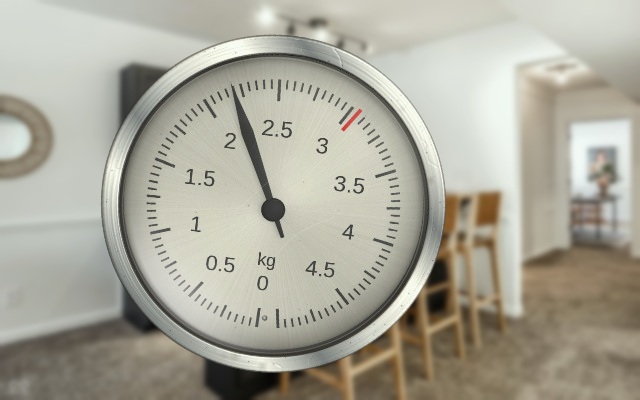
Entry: kg 2.2
